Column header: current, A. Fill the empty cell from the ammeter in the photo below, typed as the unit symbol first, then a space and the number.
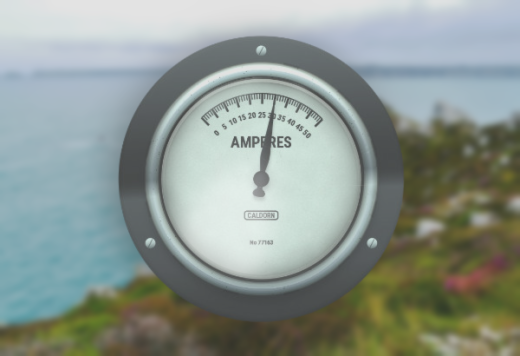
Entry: A 30
